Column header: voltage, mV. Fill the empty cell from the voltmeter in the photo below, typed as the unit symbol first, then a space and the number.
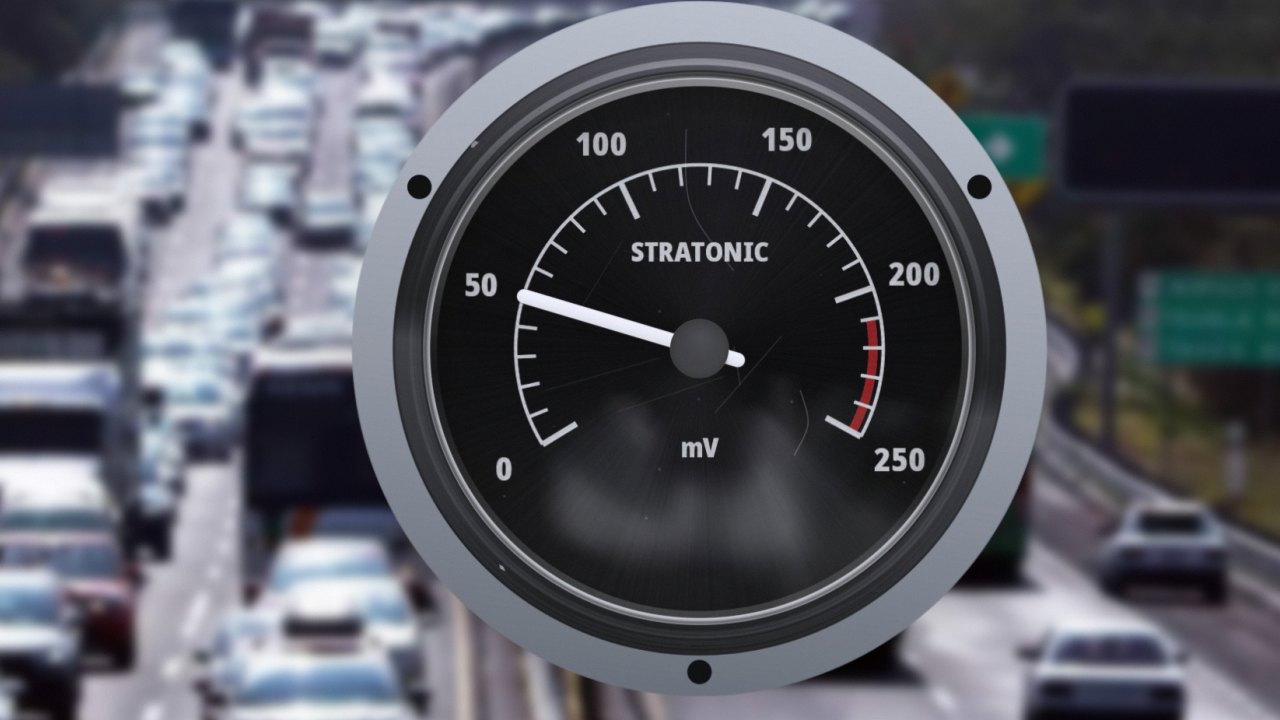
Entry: mV 50
